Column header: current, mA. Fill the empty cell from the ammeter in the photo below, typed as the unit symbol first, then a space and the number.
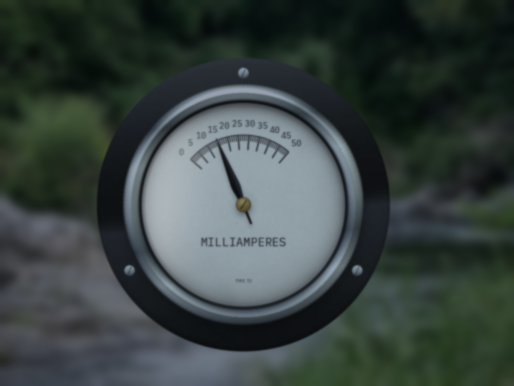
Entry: mA 15
